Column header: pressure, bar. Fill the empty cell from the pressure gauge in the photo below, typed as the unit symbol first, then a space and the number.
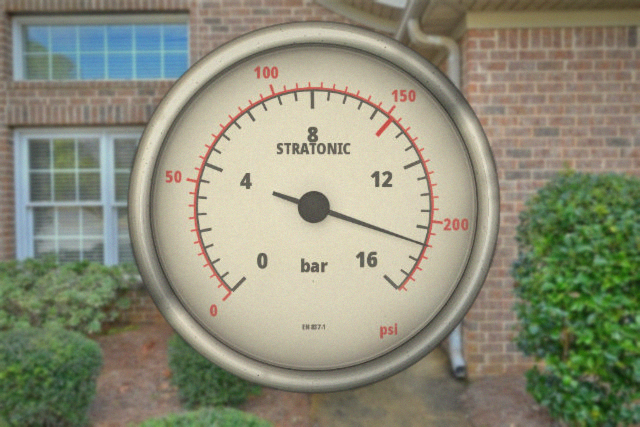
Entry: bar 14.5
